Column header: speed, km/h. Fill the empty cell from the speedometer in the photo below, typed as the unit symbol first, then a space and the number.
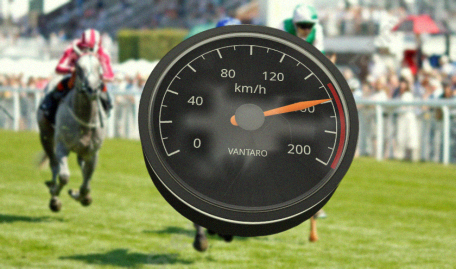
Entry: km/h 160
